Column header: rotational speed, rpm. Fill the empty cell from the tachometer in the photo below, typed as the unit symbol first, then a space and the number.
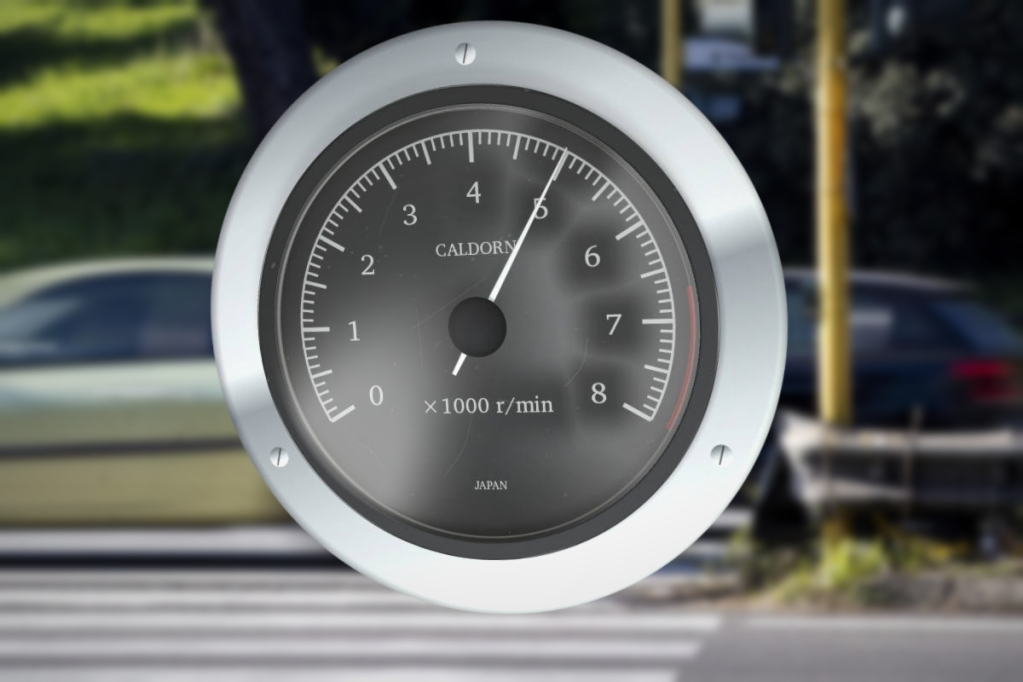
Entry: rpm 5000
